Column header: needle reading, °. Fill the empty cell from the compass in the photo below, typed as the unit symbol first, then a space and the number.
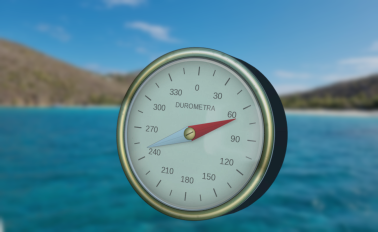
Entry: ° 67.5
